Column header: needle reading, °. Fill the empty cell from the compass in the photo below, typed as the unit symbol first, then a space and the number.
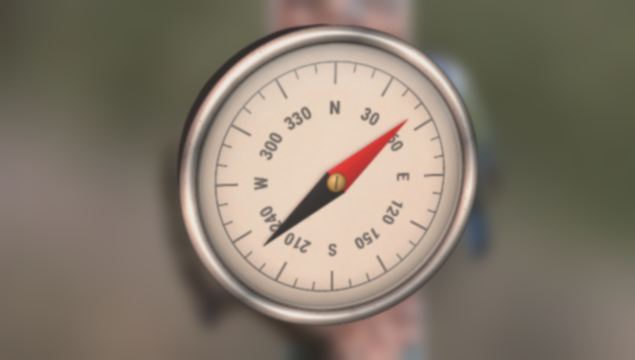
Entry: ° 50
